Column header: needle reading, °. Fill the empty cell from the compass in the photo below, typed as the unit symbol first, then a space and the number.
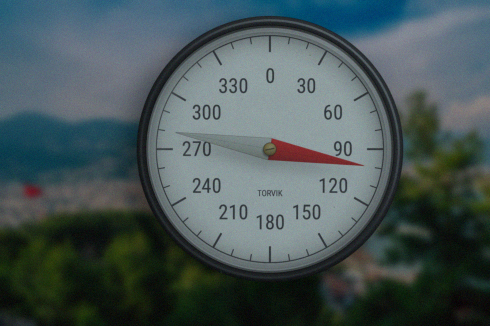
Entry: ° 100
